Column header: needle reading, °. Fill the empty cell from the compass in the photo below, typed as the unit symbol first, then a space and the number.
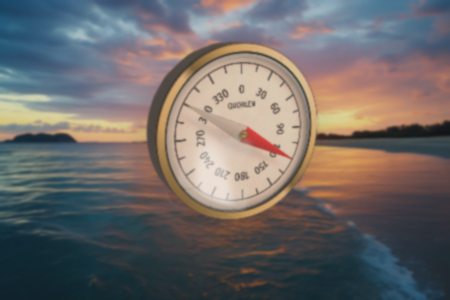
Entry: ° 120
